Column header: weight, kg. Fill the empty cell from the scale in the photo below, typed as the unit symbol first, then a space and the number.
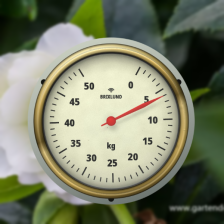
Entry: kg 6
